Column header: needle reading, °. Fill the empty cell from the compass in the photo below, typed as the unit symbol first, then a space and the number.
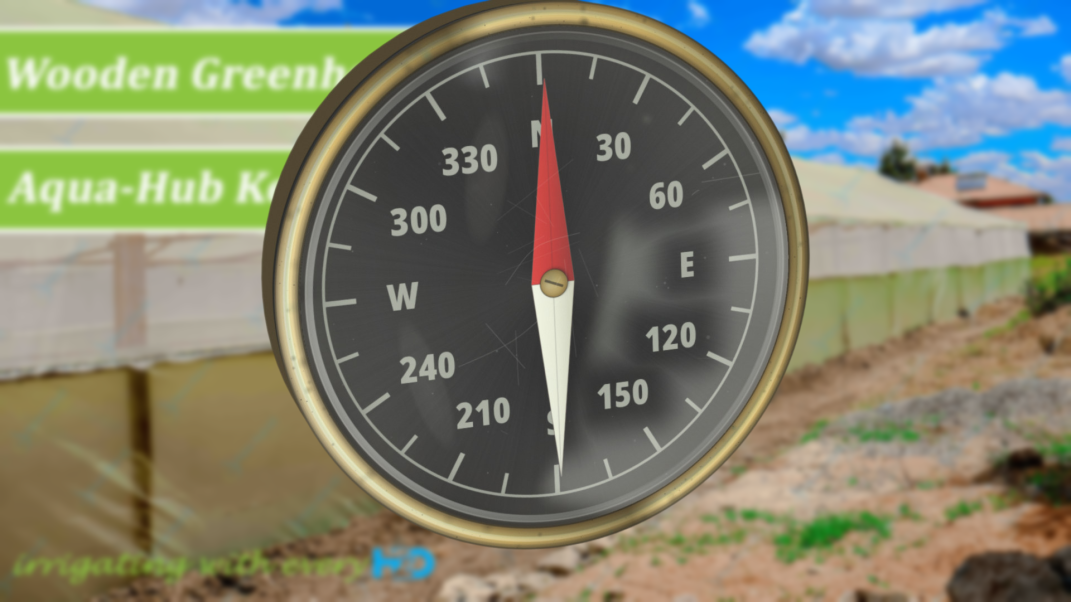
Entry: ° 0
